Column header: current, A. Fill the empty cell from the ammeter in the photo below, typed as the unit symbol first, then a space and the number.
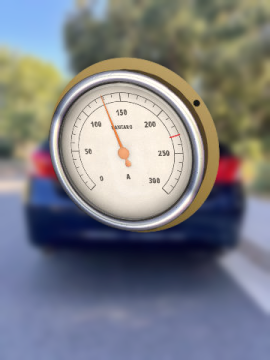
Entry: A 130
